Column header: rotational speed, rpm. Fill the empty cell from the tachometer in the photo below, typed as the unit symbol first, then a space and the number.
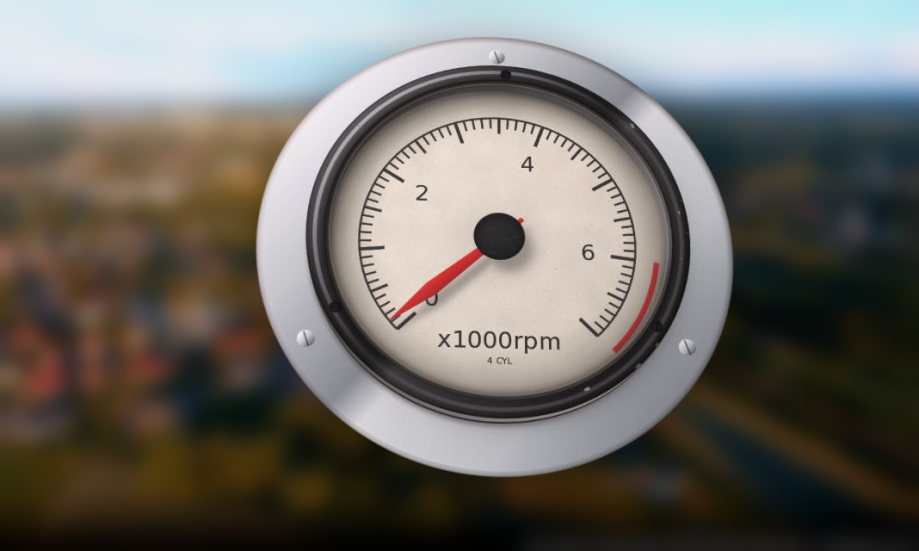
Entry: rpm 100
